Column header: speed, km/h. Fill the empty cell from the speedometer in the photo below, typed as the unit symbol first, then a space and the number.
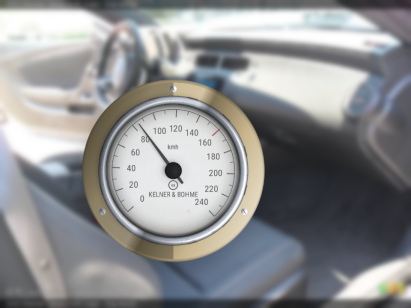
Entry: km/h 85
